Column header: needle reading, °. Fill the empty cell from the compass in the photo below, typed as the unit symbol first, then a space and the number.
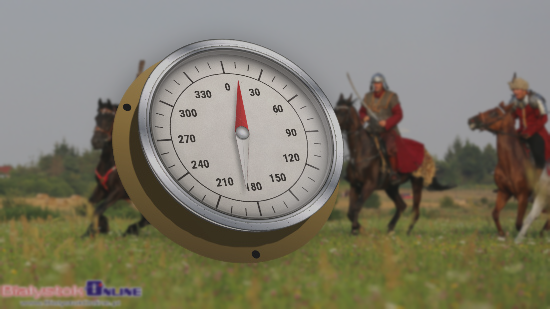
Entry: ° 10
